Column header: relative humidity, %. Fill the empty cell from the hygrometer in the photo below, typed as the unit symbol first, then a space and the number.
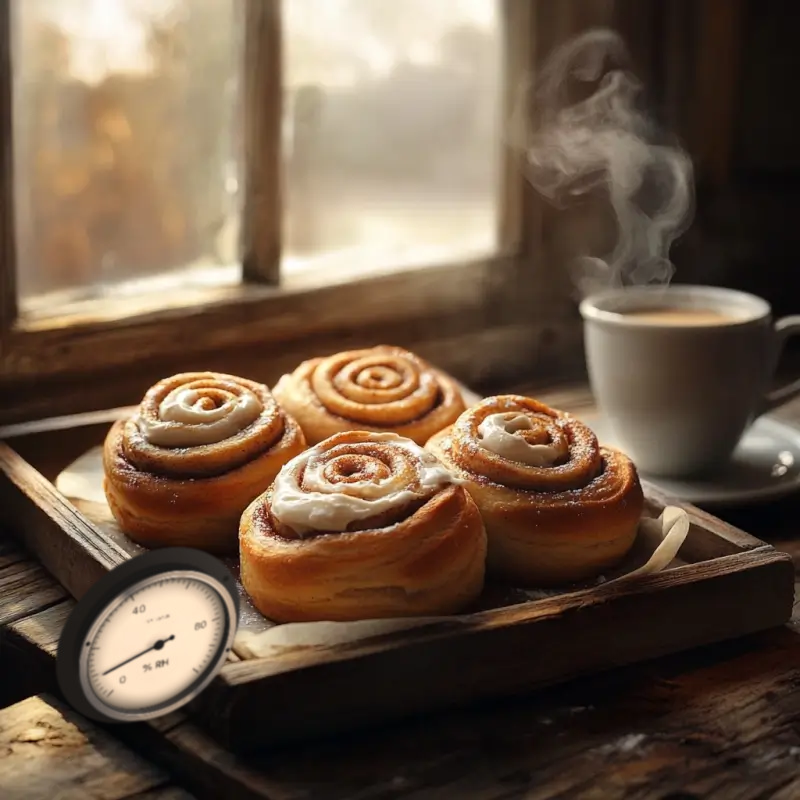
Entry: % 10
